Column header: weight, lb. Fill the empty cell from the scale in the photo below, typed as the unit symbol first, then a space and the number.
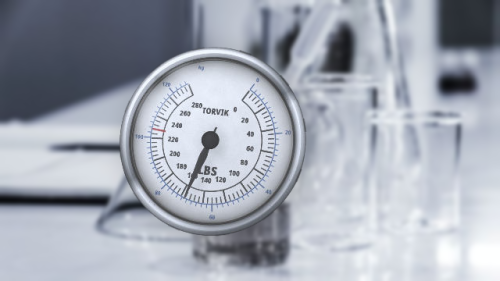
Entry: lb 156
